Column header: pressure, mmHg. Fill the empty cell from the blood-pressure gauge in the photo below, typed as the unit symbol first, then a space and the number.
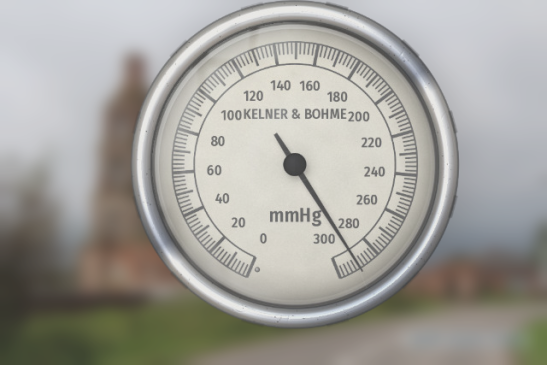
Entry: mmHg 290
